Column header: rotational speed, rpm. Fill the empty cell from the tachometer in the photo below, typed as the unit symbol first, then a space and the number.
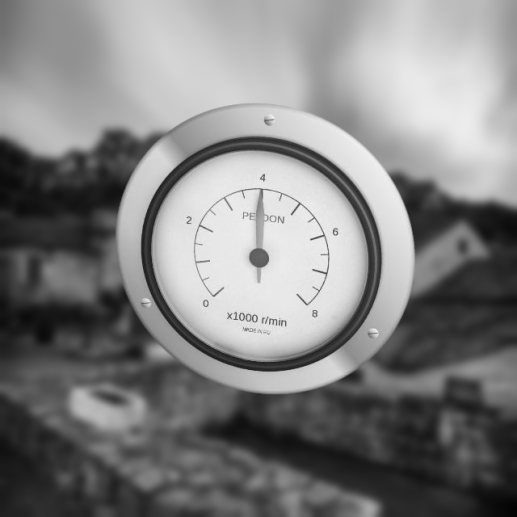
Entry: rpm 4000
